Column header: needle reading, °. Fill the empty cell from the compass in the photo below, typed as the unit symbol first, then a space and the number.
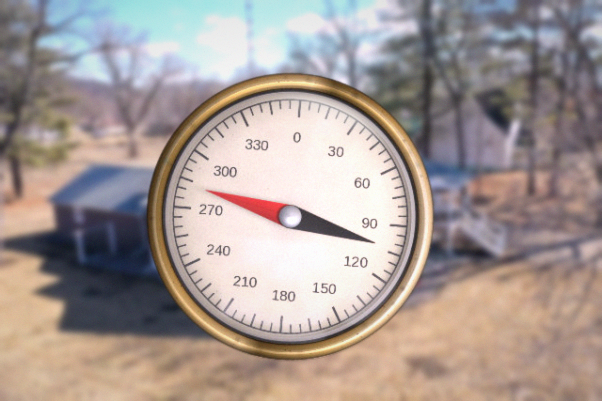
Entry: ° 282.5
